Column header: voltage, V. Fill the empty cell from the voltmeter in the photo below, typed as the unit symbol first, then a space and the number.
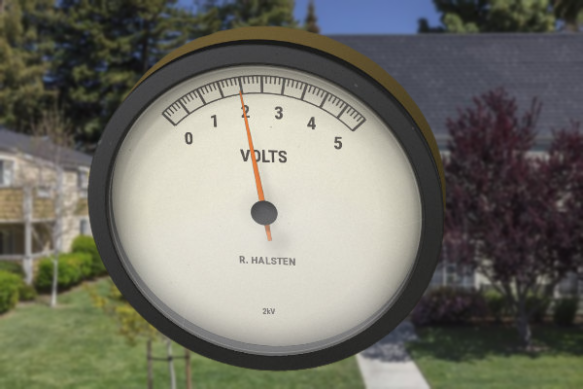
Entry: V 2
